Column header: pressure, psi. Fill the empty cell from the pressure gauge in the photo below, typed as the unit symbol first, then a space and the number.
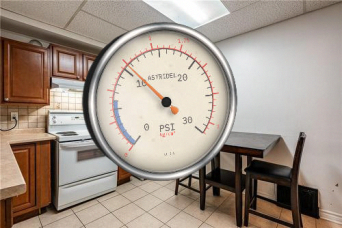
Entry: psi 10.5
